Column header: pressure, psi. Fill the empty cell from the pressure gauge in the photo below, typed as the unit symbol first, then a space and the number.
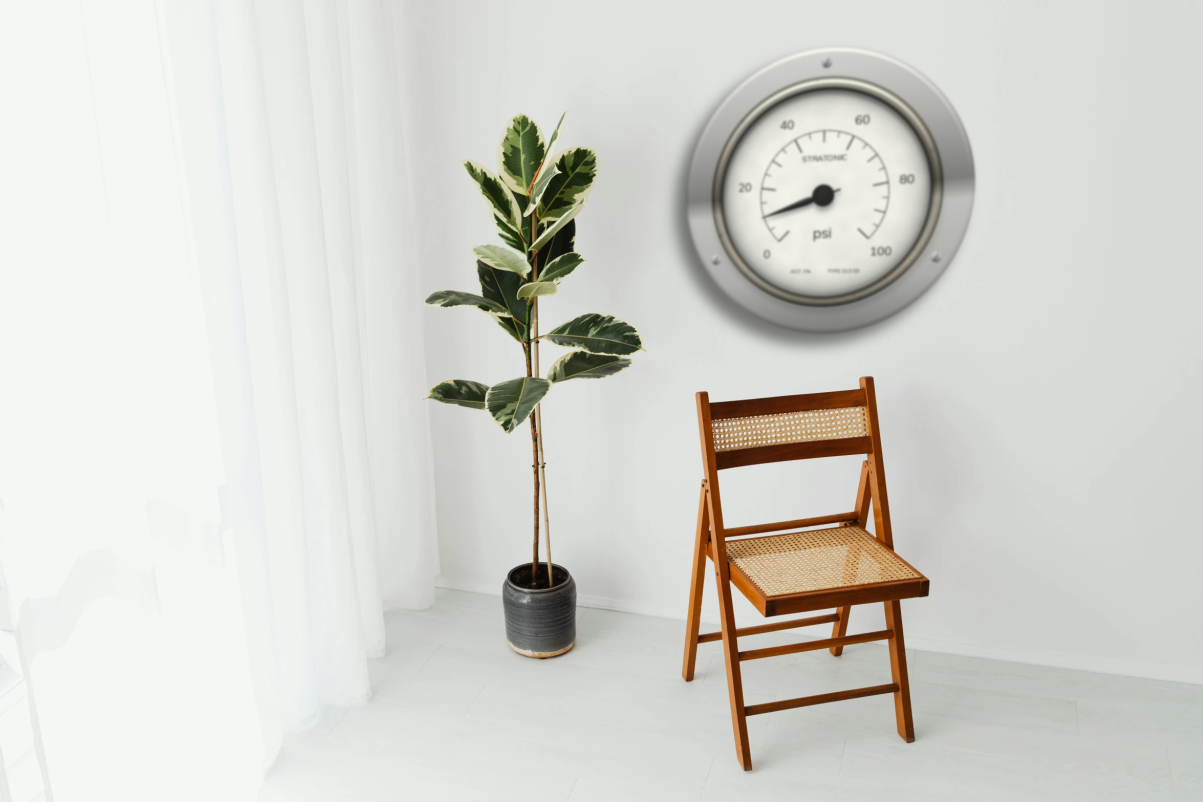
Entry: psi 10
